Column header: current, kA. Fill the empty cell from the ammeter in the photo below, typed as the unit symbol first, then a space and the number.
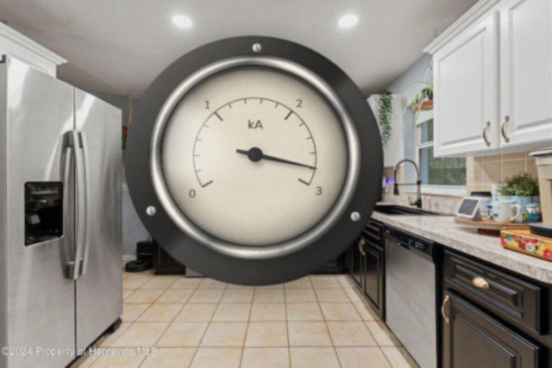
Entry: kA 2.8
